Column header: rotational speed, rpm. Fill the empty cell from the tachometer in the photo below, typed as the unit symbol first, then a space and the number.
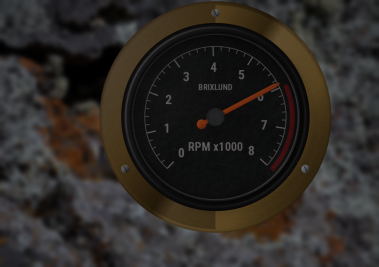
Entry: rpm 5900
